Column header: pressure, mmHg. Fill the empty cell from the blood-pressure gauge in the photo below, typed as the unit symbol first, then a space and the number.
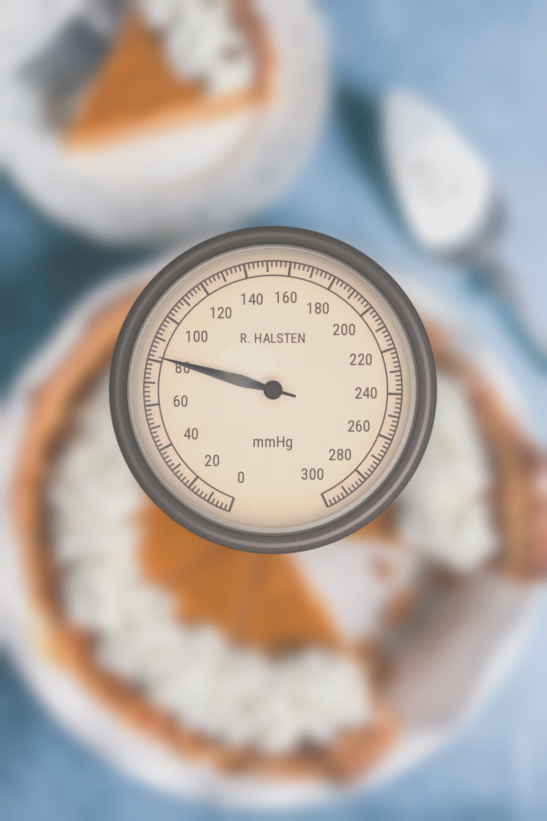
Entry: mmHg 82
